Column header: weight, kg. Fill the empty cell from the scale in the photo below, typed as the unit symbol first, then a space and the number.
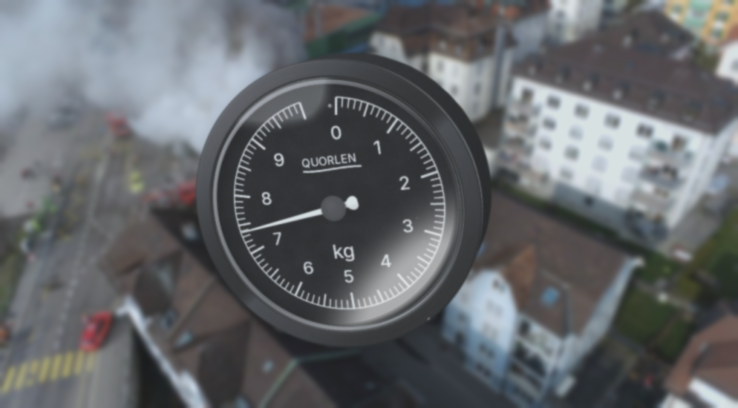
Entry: kg 7.4
